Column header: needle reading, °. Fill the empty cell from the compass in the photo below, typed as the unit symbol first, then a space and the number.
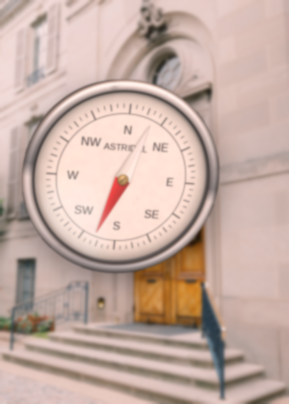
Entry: ° 200
